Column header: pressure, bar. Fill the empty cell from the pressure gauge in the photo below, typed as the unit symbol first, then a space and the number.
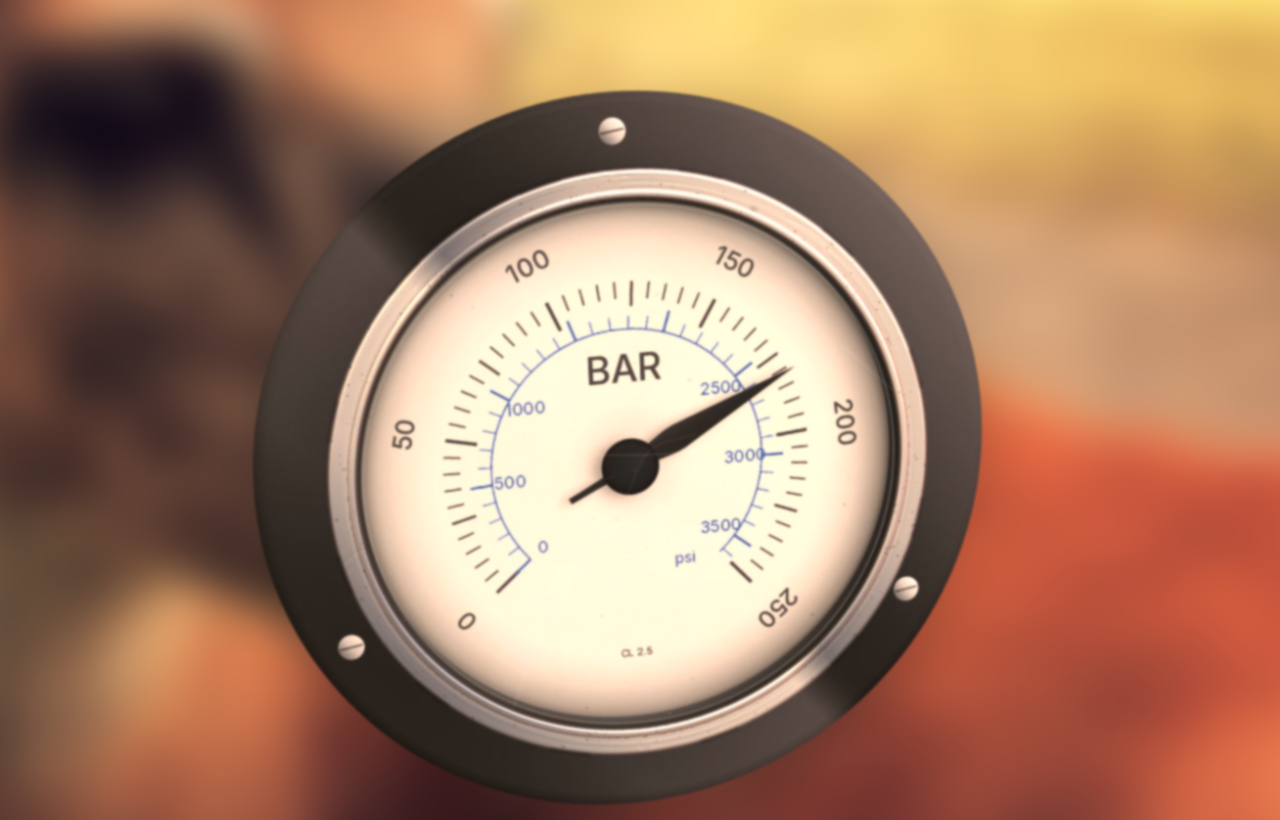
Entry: bar 180
